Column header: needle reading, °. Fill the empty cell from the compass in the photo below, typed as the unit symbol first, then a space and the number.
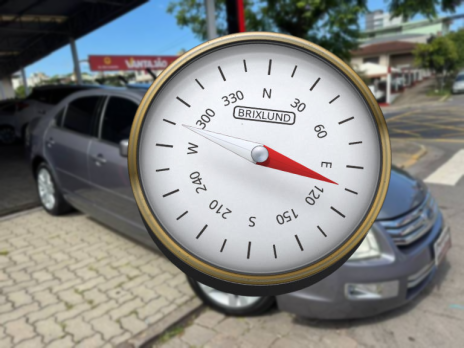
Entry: ° 105
